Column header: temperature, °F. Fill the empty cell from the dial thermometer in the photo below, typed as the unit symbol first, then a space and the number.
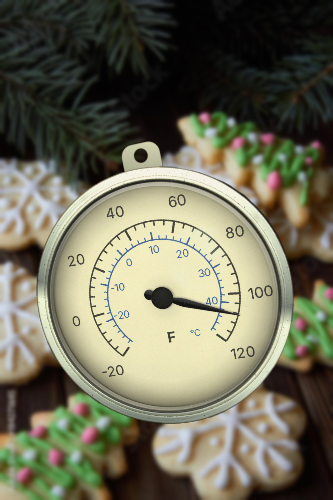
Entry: °F 108
